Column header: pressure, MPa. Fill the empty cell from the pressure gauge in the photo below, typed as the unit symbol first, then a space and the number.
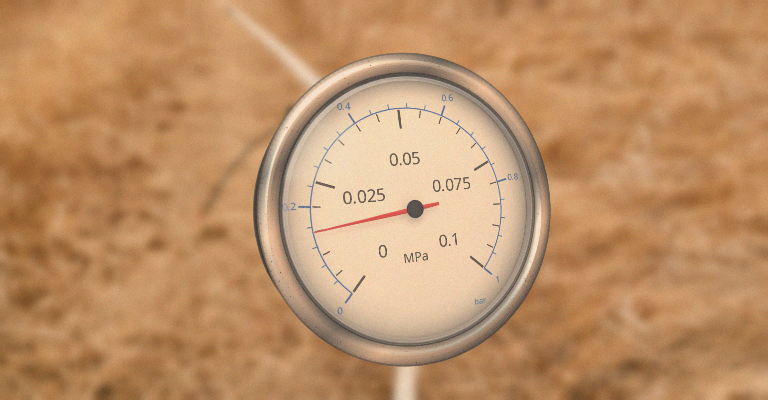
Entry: MPa 0.015
